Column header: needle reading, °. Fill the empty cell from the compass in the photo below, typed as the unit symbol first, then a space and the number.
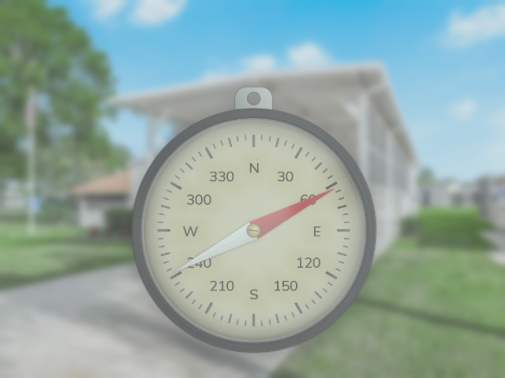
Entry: ° 62.5
